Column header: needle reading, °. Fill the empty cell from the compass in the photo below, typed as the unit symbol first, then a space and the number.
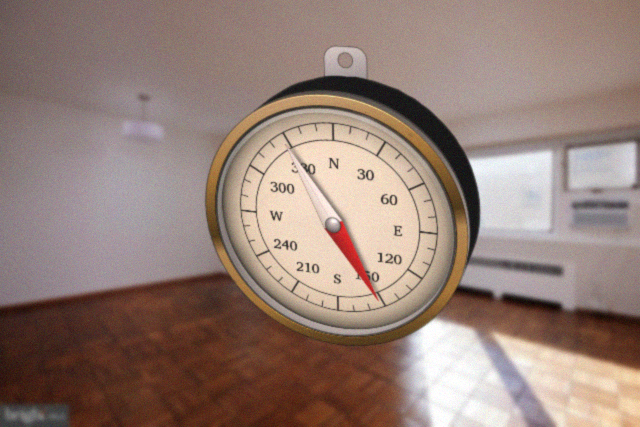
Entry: ° 150
